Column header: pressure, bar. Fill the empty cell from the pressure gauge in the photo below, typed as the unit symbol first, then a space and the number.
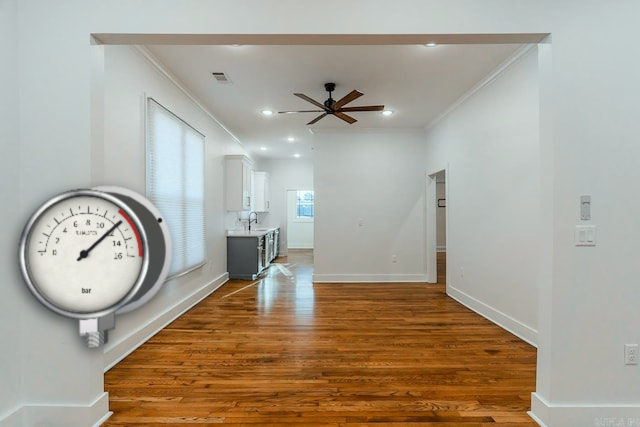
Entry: bar 12
